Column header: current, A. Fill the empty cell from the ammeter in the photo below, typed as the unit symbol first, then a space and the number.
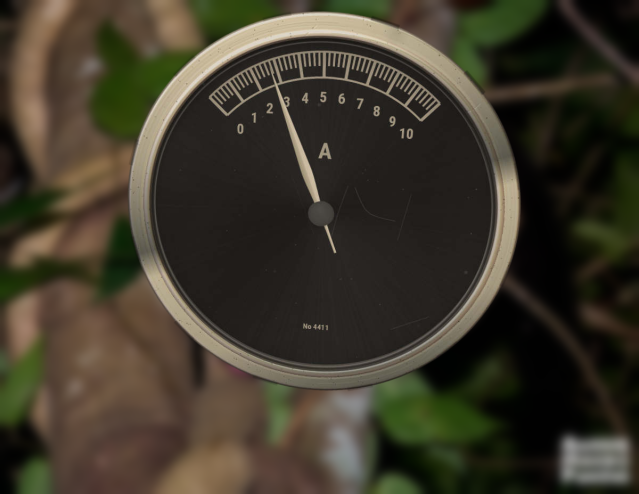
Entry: A 2.8
